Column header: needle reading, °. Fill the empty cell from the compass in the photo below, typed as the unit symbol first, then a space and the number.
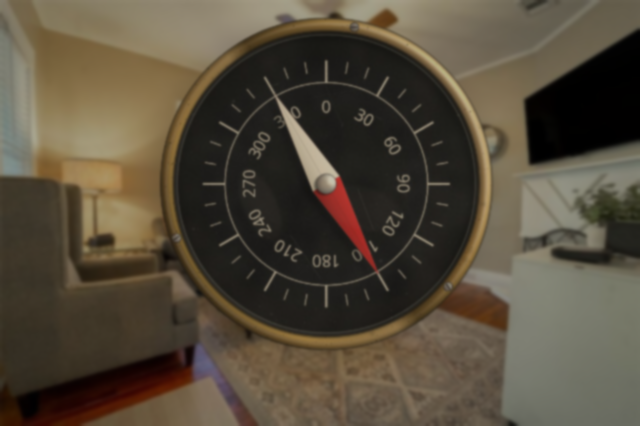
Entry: ° 150
